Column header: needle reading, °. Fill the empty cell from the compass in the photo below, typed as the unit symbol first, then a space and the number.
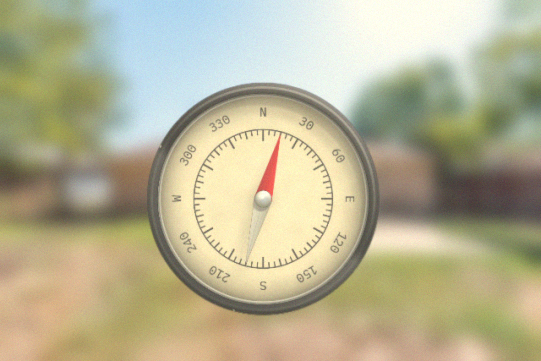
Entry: ° 15
